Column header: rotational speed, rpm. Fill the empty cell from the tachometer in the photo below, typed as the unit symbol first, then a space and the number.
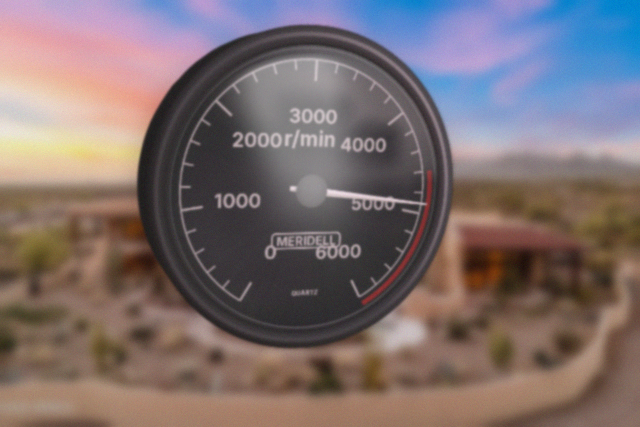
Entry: rpm 4900
